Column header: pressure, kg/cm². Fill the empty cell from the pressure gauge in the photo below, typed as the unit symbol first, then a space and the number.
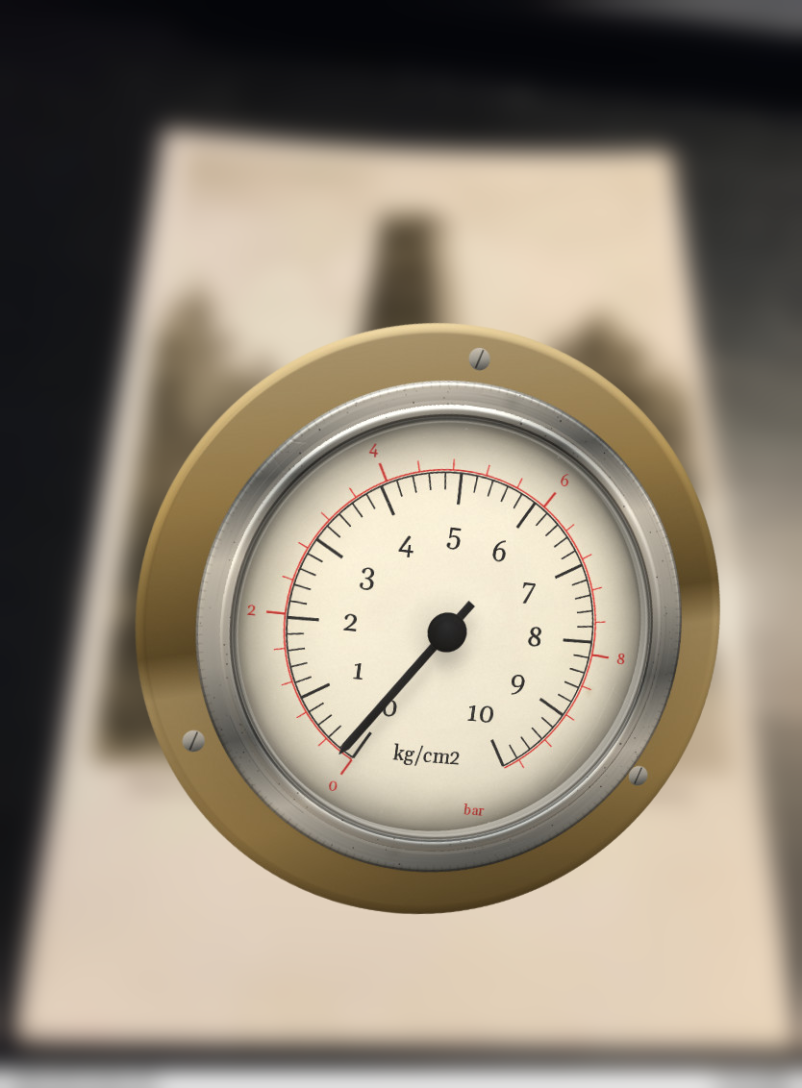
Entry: kg/cm² 0.2
